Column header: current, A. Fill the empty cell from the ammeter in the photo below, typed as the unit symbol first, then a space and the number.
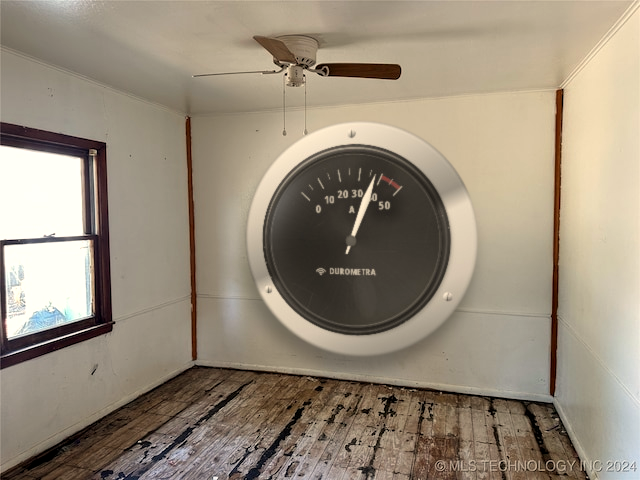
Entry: A 37.5
